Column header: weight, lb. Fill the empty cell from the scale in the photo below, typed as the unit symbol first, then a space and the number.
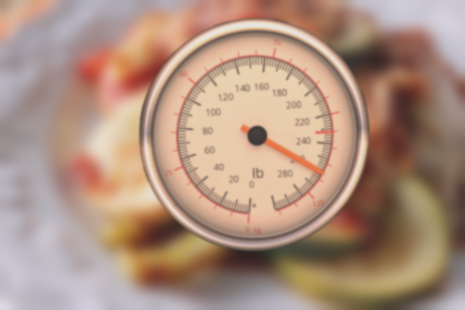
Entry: lb 260
